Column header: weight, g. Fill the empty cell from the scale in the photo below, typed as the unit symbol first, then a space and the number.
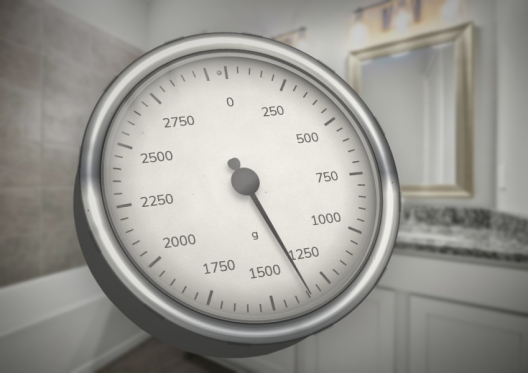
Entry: g 1350
